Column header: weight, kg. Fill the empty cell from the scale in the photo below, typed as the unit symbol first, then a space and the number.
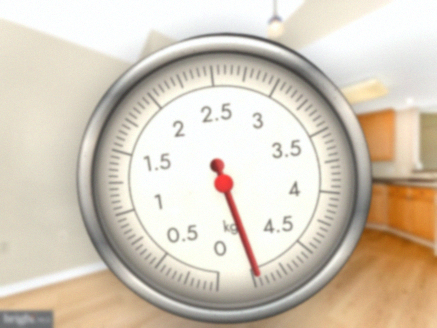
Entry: kg 4.95
